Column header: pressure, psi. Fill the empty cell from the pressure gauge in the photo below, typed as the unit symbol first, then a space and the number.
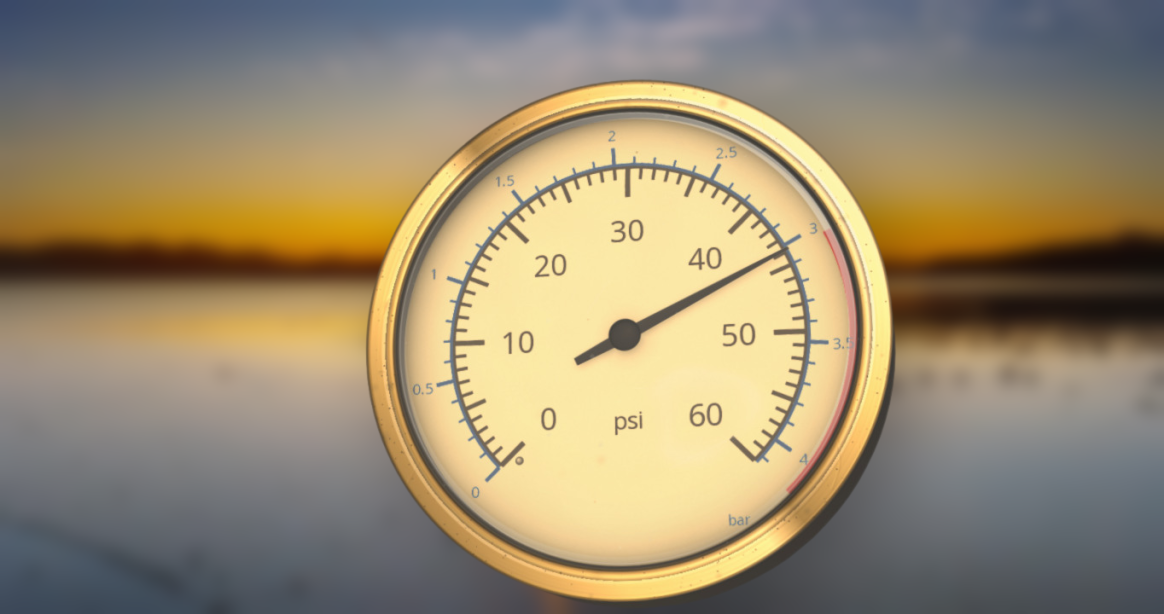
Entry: psi 44
